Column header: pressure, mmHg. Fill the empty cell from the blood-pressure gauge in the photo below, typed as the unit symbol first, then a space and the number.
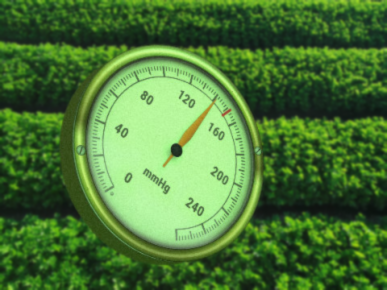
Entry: mmHg 140
